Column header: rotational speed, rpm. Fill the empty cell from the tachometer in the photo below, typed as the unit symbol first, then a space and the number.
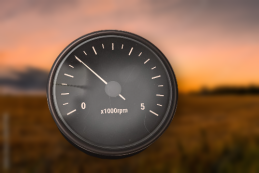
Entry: rpm 1500
